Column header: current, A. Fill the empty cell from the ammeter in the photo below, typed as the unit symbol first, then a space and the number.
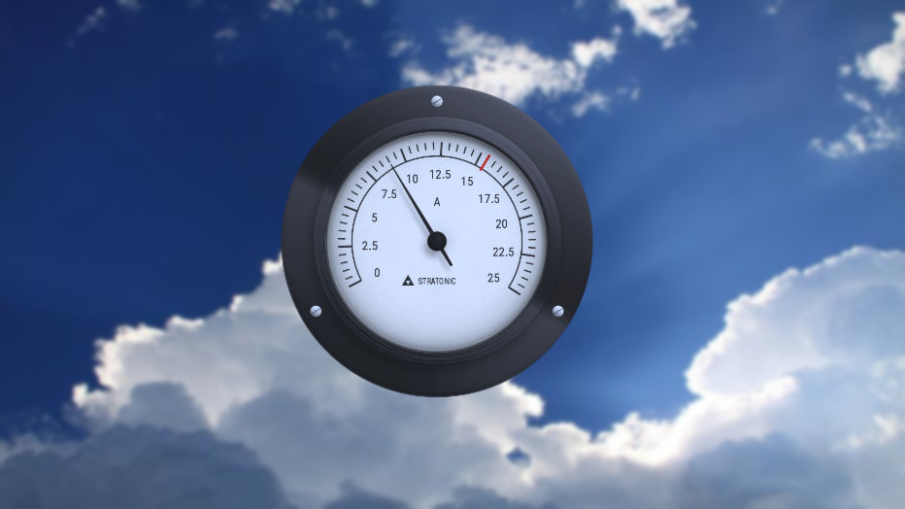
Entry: A 9
